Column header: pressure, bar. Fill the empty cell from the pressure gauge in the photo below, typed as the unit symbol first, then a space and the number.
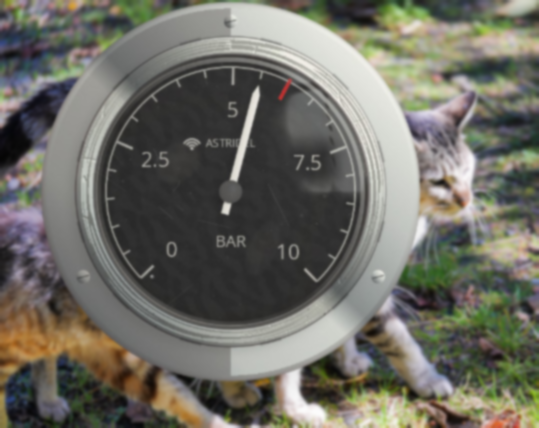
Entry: bar 5.5
